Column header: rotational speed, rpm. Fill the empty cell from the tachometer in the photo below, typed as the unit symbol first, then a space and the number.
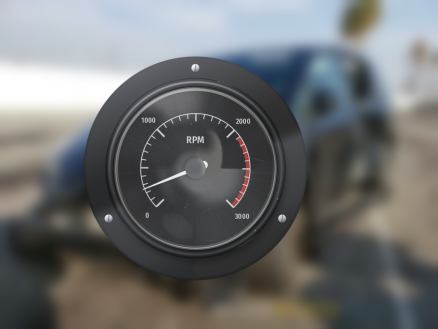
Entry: rpm 250
